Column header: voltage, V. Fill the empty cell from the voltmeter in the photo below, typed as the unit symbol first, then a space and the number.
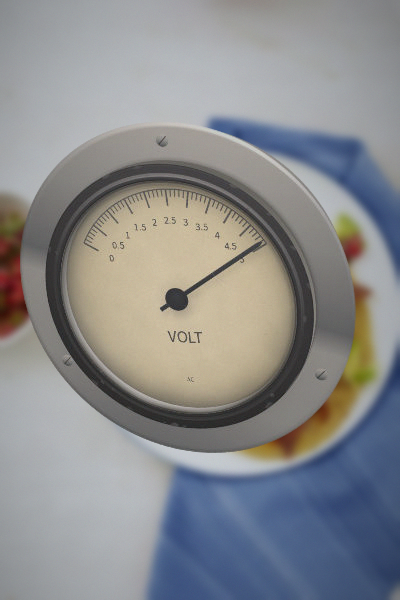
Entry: V 4.9
